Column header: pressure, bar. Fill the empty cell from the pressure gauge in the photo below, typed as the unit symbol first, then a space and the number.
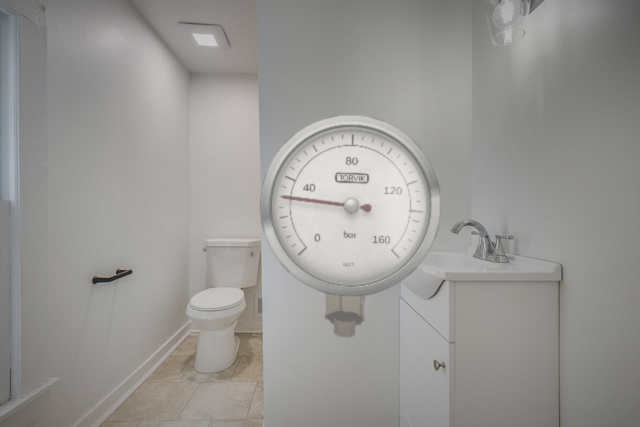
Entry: bar 30
